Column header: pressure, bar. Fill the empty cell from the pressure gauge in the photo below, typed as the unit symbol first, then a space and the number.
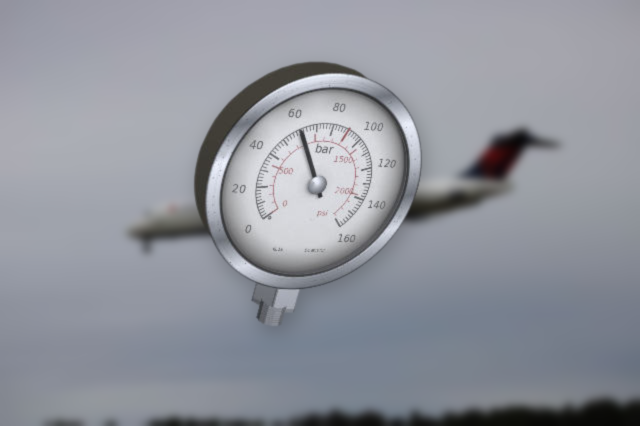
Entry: bar 60
